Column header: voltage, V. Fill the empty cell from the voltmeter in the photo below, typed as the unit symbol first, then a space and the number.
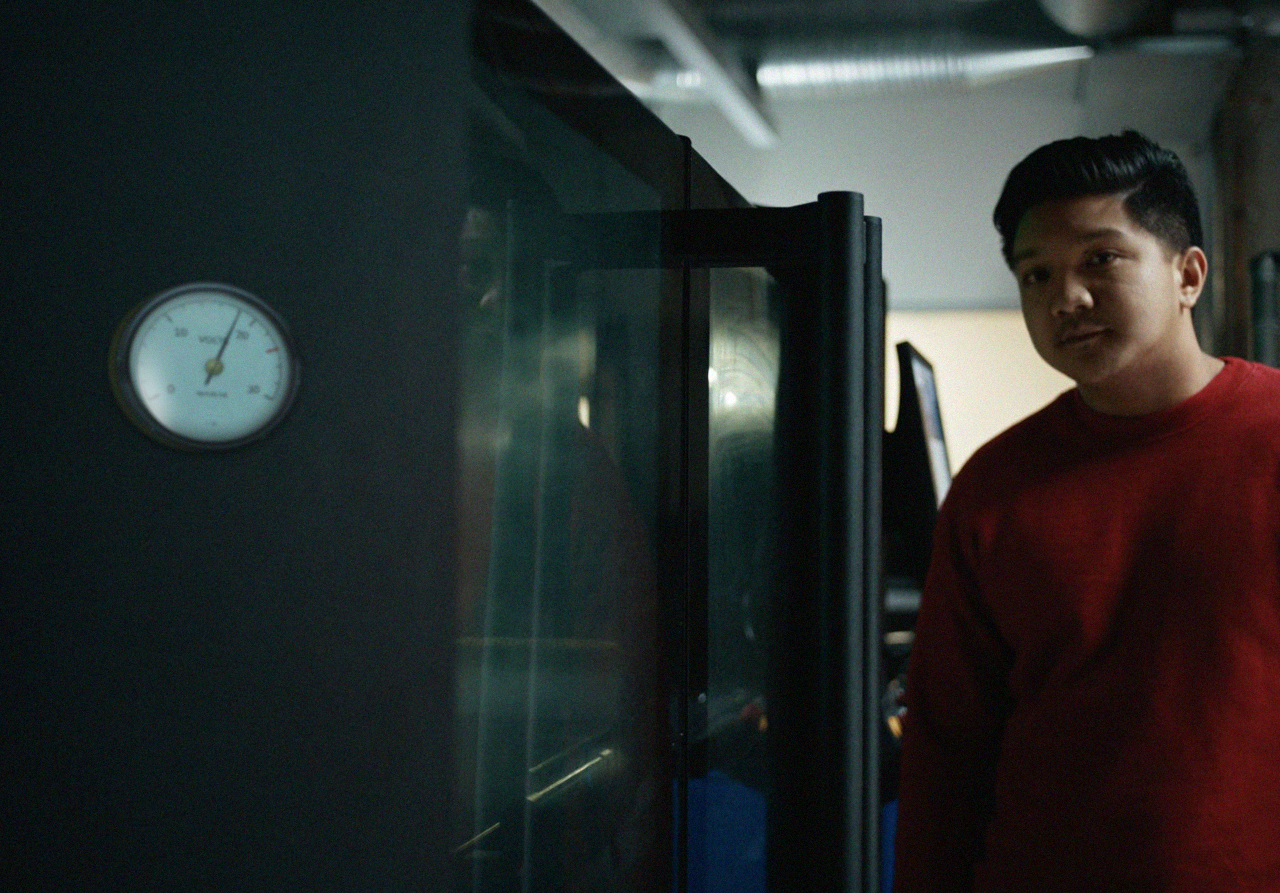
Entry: V 18
